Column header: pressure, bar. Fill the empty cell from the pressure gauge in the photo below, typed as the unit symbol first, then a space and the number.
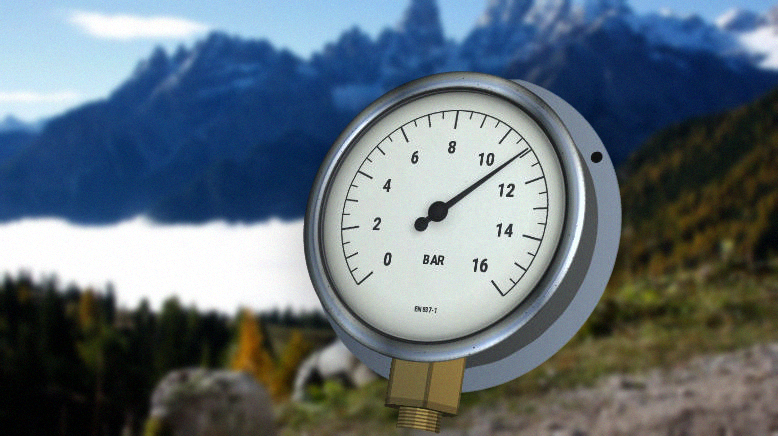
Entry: bar 11
